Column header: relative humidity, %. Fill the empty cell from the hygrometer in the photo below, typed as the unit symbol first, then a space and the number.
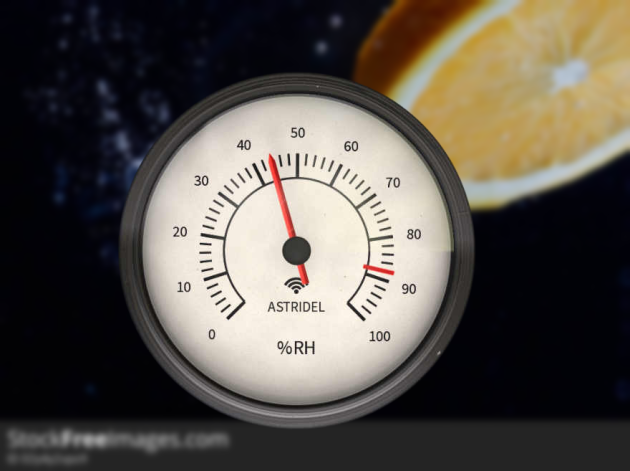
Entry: % 44
